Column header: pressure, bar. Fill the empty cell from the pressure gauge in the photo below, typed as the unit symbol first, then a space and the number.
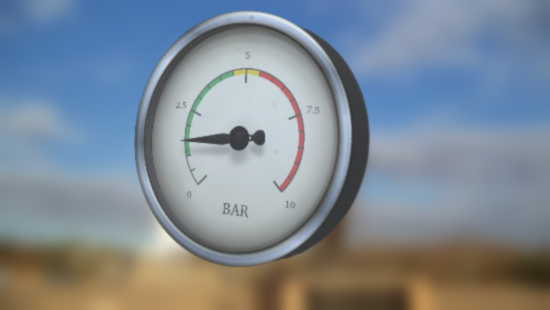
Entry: bar 1.5
